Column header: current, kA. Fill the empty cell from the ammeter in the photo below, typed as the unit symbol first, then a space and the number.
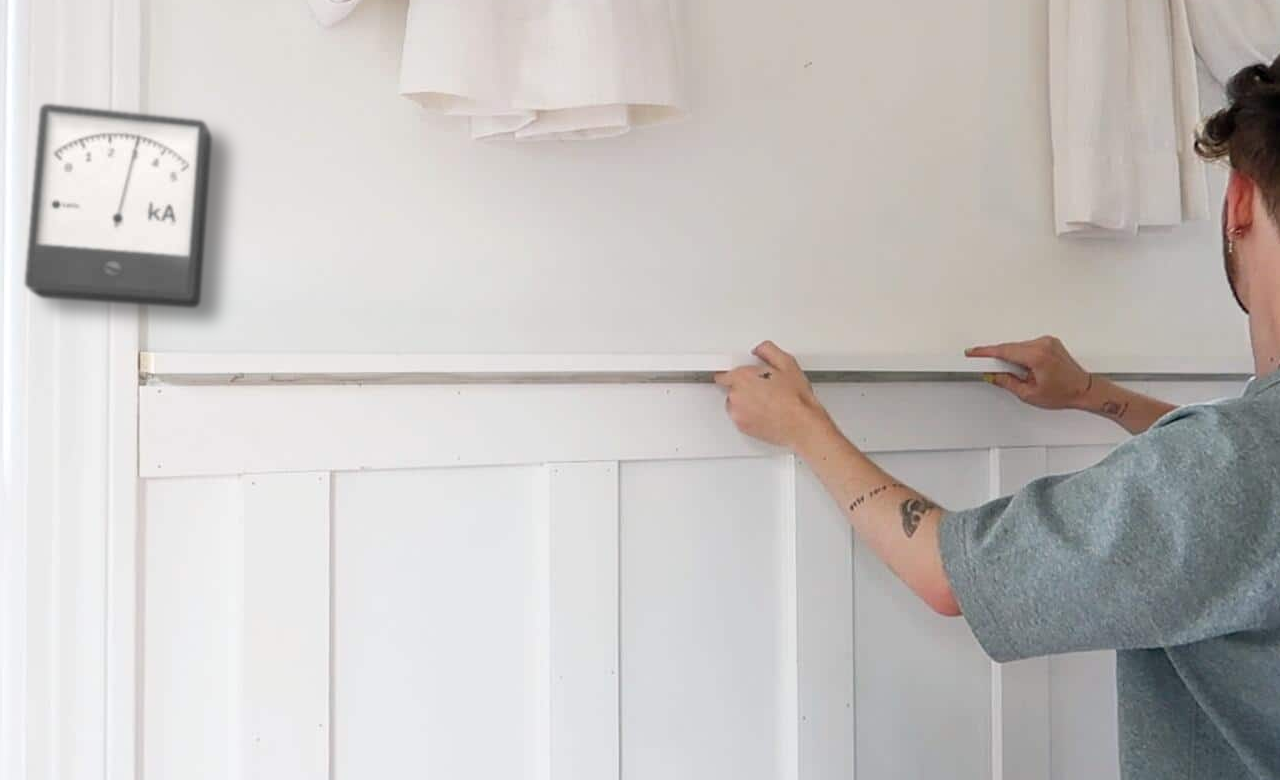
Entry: kA 3
